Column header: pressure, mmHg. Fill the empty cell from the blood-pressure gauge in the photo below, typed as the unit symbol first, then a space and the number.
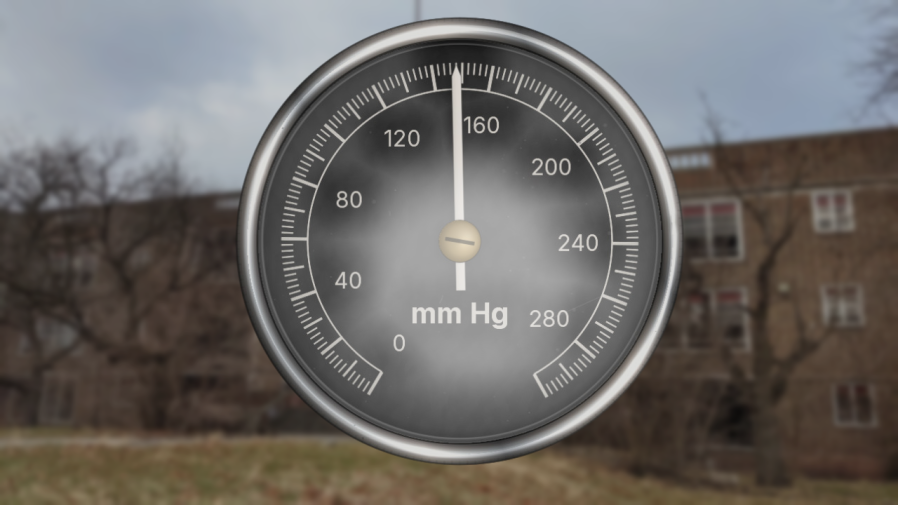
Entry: mmHg 148
